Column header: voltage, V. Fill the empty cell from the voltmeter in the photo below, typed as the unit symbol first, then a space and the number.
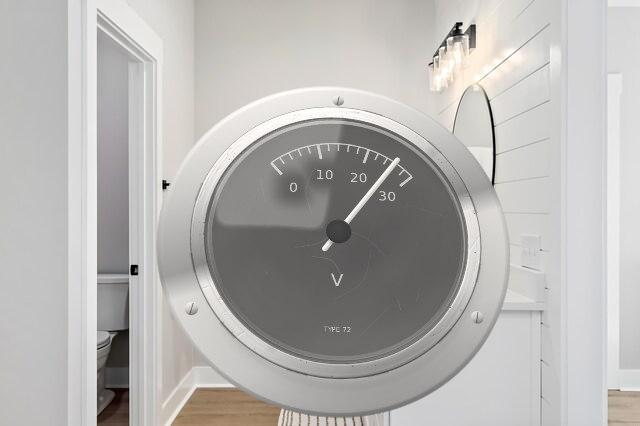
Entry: V 26
